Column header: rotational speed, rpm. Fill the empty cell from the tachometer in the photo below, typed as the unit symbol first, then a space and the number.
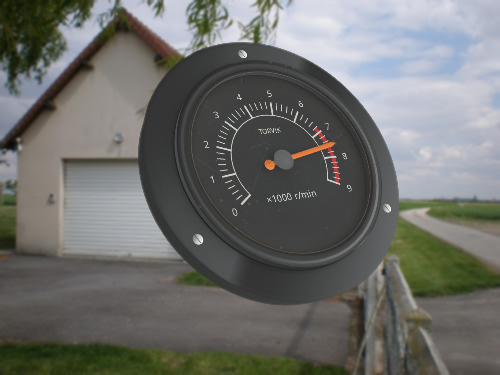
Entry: rpm 7600
